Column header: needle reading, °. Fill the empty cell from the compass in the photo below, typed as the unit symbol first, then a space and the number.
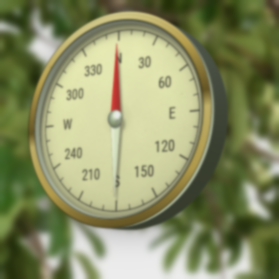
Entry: ° 0
